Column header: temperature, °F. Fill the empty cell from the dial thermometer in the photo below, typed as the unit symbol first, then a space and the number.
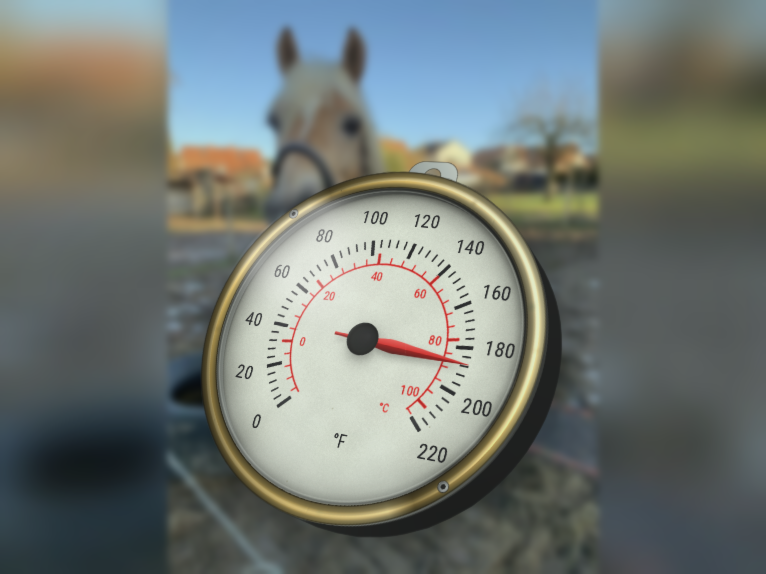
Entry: °F 188
